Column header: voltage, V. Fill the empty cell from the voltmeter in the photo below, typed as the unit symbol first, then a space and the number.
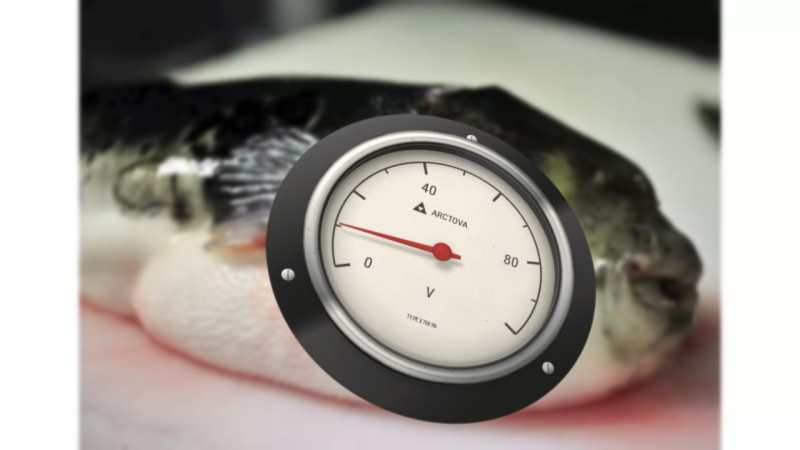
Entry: V 10
